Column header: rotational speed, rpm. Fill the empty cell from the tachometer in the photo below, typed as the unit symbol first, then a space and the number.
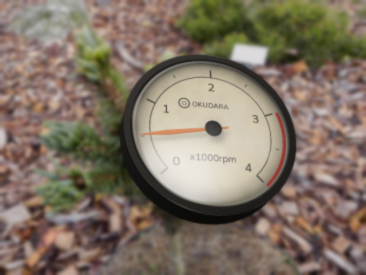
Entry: rpm 500
